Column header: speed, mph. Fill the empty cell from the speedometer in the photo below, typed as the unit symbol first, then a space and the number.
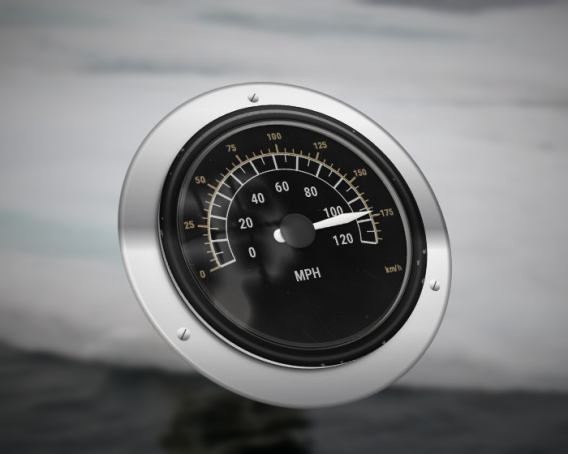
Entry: mph 107.5
